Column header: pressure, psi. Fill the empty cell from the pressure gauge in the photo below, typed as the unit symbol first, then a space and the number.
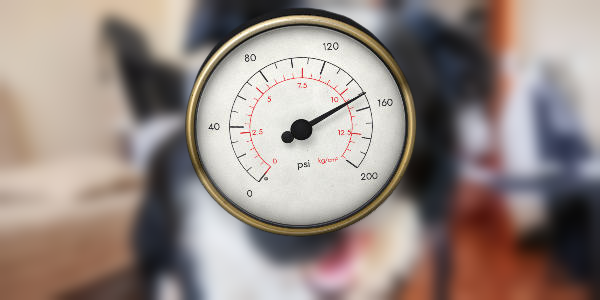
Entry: psi 150
